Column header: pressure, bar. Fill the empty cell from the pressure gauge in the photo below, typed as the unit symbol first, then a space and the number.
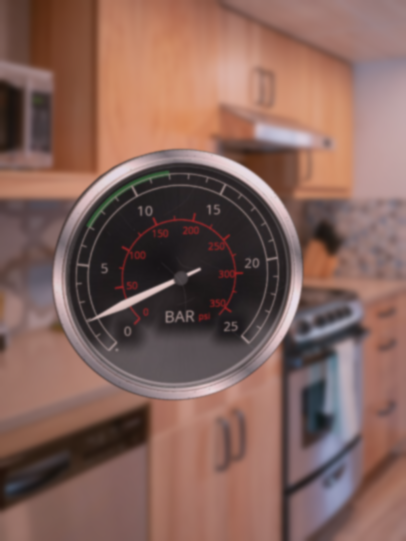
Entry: bar 2
